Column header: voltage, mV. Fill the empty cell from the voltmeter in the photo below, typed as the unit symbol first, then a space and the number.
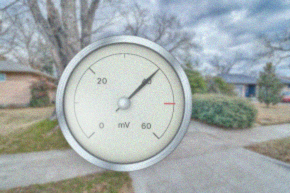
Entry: mV 40
